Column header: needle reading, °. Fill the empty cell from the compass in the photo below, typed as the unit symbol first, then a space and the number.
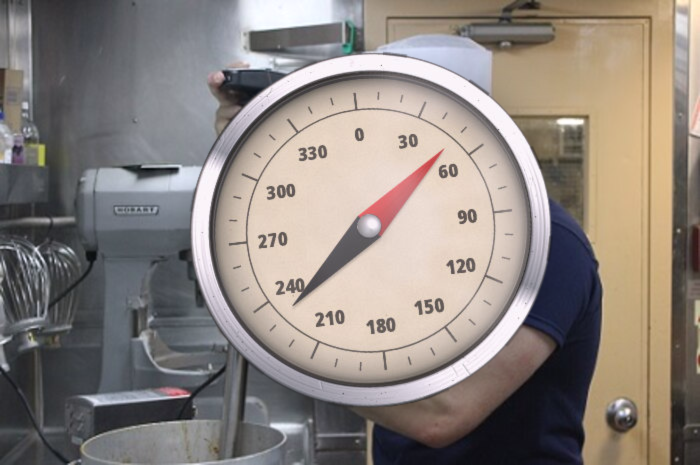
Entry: ° 50
